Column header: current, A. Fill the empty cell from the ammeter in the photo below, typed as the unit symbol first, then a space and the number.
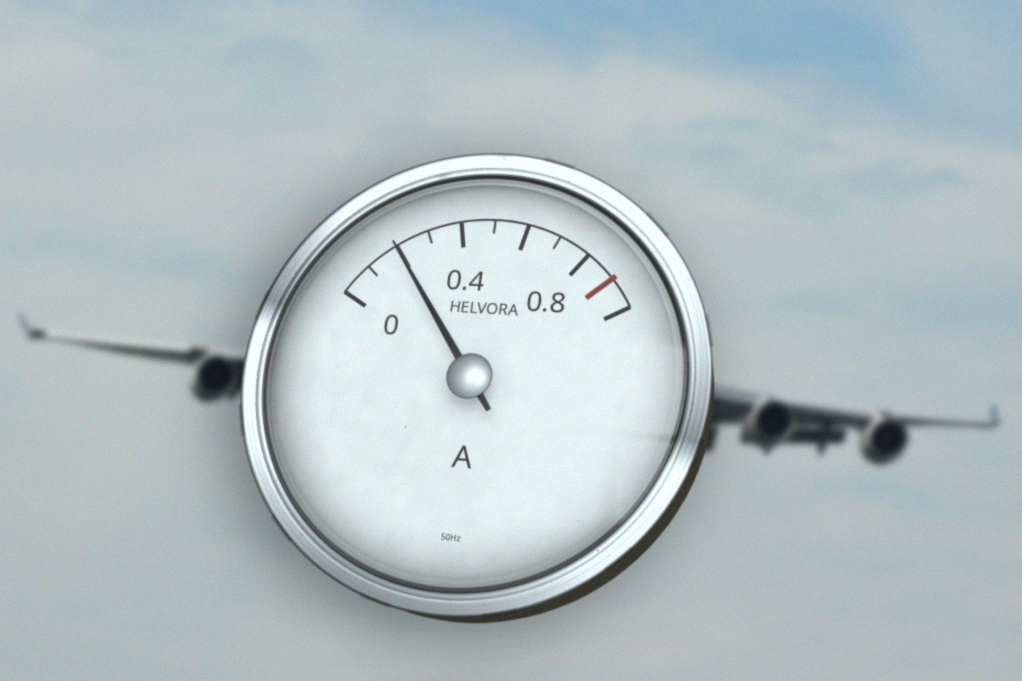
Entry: A 0.2
